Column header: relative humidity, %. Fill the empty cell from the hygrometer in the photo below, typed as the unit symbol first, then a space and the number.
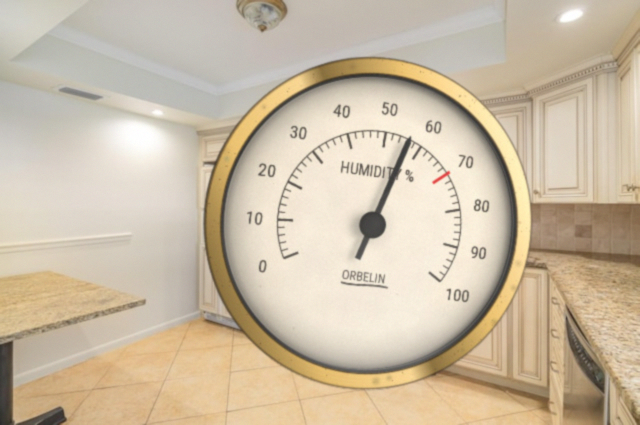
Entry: % 56
